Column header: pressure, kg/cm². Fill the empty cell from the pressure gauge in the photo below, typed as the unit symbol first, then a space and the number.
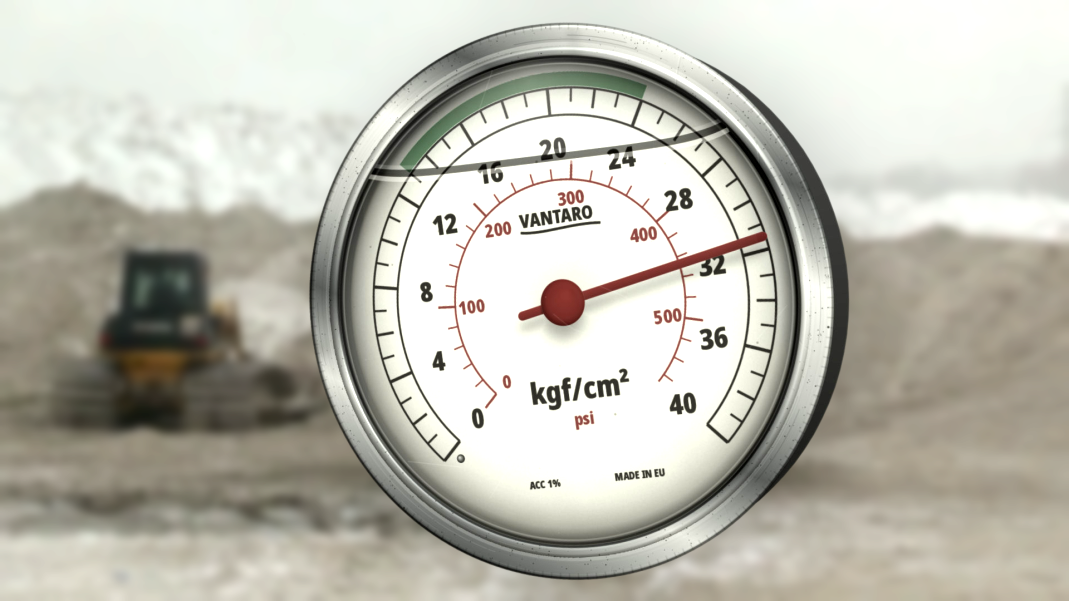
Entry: kg/cm² 31.5
